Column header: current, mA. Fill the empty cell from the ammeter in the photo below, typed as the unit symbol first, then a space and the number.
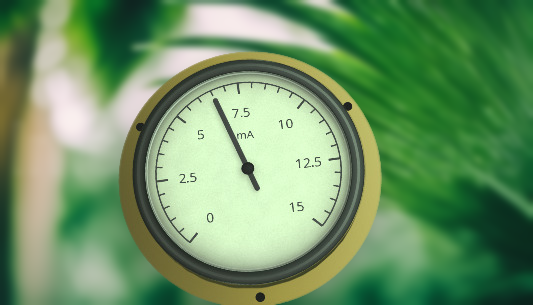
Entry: mA 6.5
